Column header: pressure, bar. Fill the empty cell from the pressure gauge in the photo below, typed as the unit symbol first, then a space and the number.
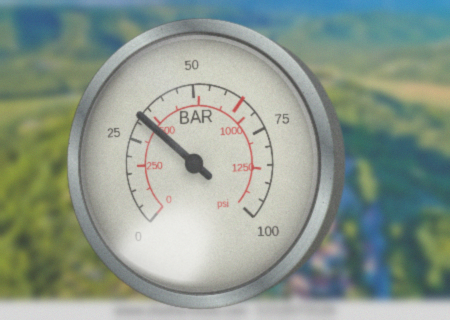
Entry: bar 32.5
